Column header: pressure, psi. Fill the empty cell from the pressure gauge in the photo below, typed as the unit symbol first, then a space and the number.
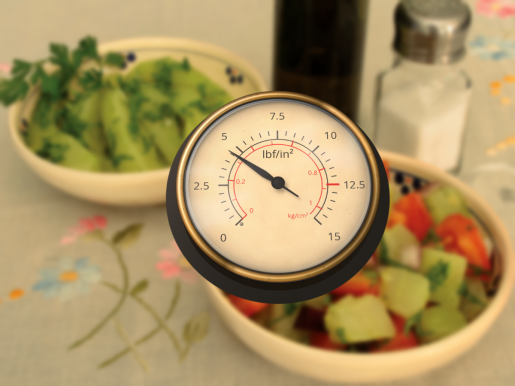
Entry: psi 4.5
